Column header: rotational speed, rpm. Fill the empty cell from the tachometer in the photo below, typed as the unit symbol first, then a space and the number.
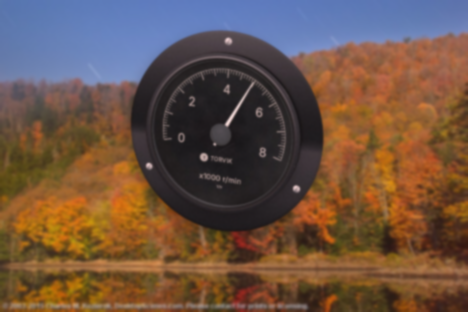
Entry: rpm 5000
